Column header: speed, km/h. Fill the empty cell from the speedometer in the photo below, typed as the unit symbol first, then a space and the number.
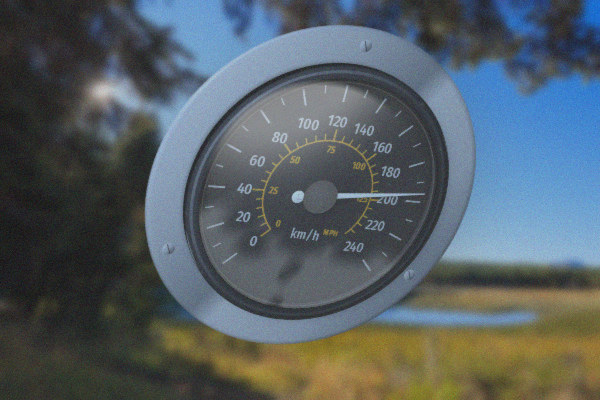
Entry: km/h 195
